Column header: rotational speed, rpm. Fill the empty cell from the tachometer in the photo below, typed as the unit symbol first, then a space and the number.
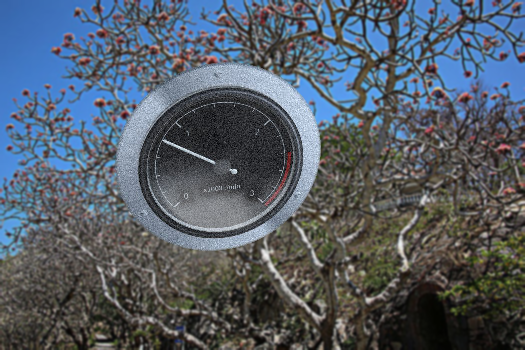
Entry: rpm 800
